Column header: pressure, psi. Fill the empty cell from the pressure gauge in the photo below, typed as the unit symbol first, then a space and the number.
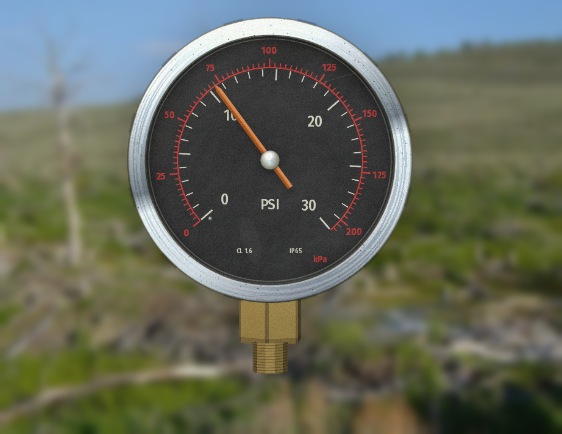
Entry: psi 10.5
